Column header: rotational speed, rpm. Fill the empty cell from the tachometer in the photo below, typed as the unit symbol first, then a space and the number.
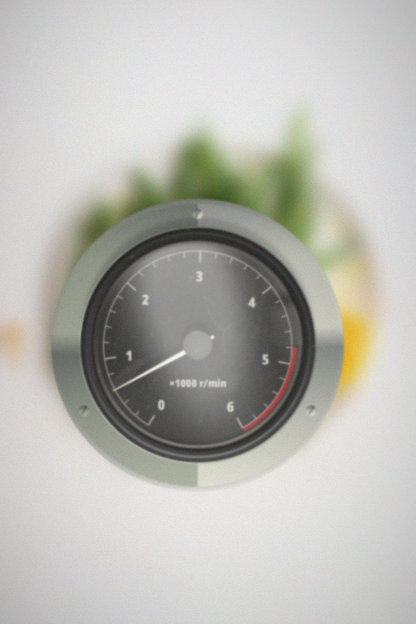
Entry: rpm 600
